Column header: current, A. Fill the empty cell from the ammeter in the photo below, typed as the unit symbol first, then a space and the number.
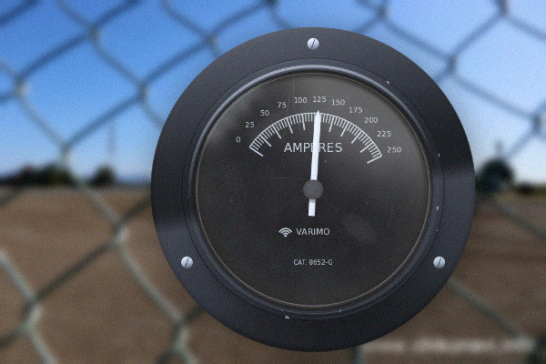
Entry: A 125
